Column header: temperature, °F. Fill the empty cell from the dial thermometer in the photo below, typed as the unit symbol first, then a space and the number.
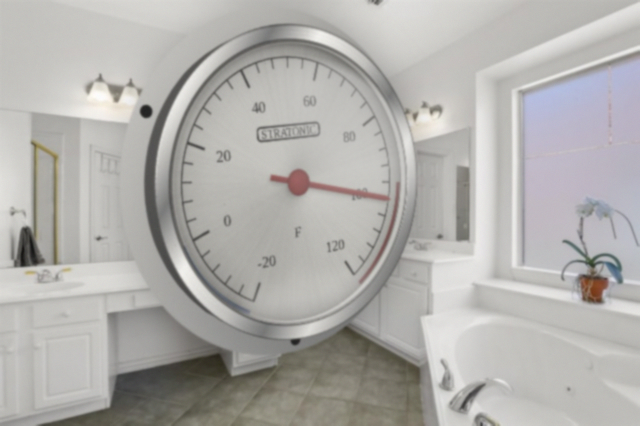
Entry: °F 100
